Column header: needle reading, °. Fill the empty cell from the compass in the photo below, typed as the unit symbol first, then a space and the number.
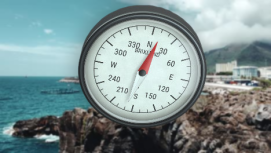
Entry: ° 10
